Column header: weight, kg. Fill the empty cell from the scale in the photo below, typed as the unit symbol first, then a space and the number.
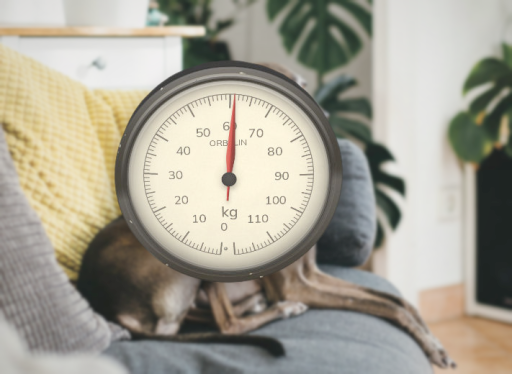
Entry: kg 61
